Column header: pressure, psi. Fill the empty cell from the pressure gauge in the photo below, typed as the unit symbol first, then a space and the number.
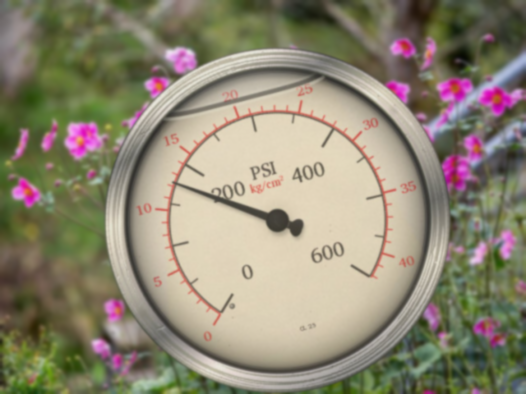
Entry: psi 175
